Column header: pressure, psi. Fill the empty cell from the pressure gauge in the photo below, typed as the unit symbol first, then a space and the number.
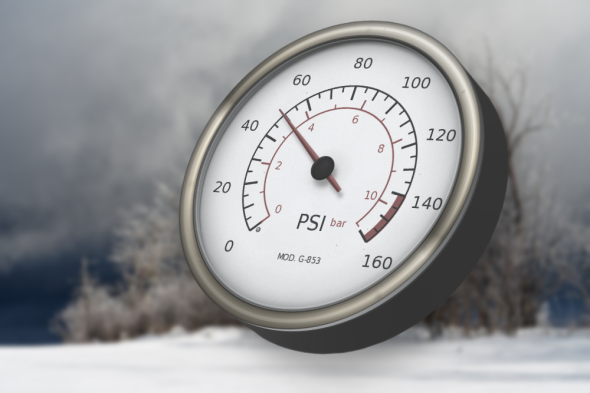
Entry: psi 50
